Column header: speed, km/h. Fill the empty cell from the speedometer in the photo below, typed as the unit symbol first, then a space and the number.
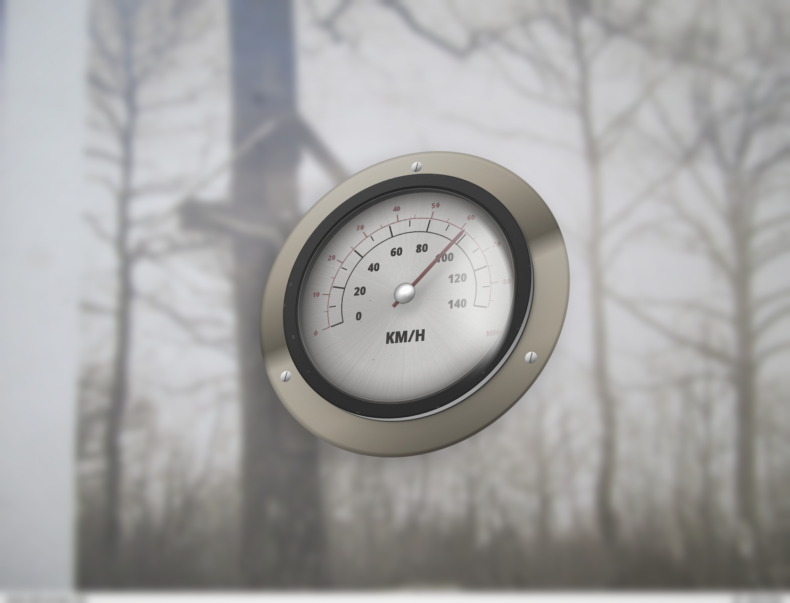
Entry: km/h 100
